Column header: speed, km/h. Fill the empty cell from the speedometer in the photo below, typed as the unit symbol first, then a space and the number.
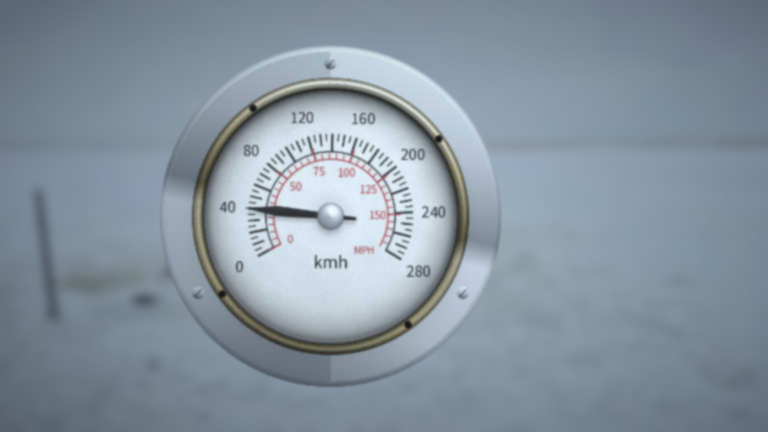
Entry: km/h 40
